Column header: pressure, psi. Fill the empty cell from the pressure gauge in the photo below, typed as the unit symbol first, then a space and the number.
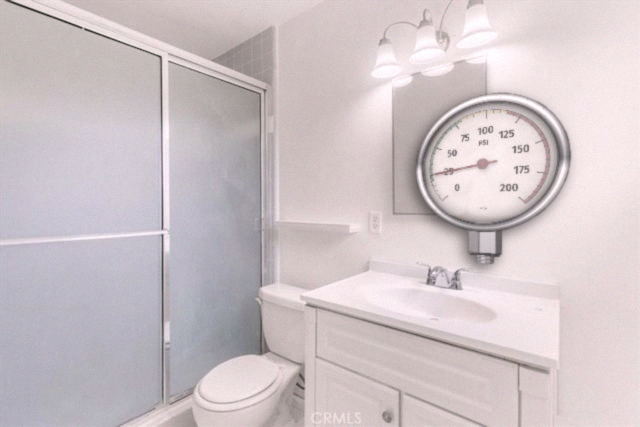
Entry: psi 25
